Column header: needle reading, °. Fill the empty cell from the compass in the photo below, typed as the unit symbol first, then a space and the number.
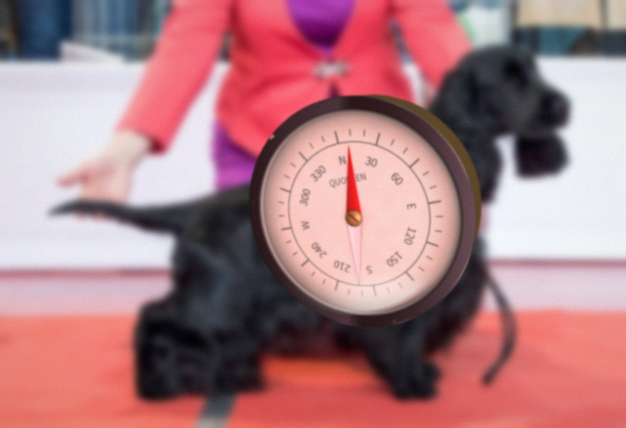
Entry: ° 10
